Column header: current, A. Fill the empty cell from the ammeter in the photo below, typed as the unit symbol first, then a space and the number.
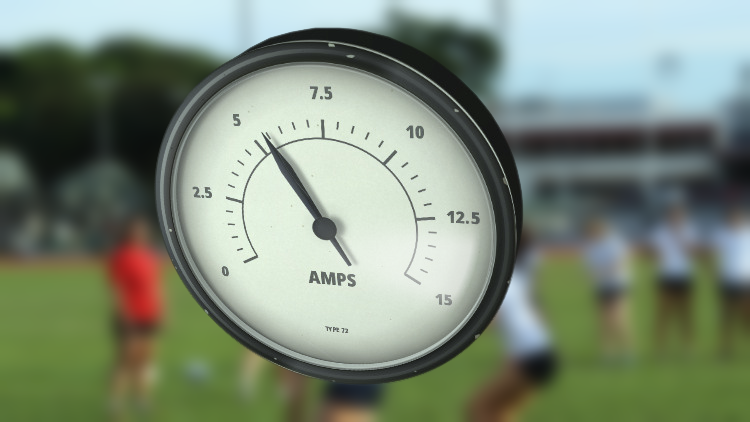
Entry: A 5.5
